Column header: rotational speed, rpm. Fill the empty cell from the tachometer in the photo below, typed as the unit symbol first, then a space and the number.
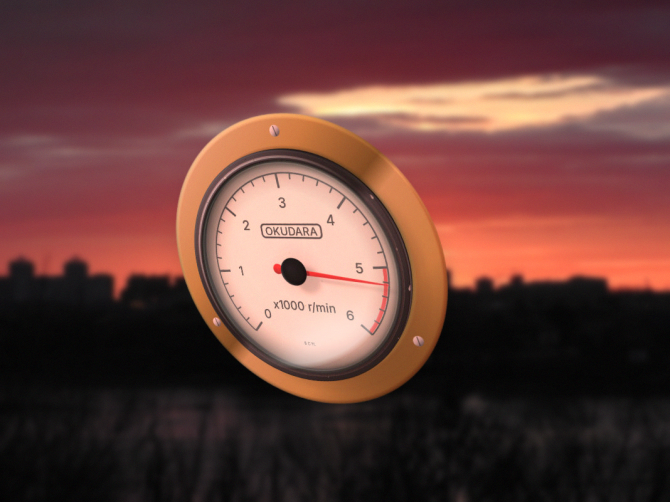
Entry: rpm 5200
